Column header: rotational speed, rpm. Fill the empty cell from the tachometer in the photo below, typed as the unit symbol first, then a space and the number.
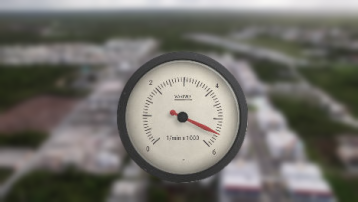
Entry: rpm 5500
